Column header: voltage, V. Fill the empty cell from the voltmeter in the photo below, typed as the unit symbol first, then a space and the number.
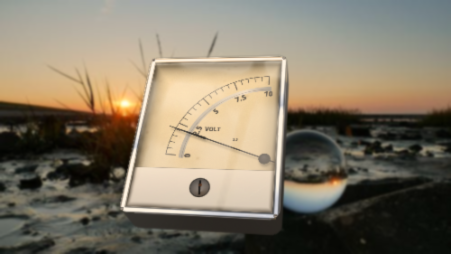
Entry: V 2
